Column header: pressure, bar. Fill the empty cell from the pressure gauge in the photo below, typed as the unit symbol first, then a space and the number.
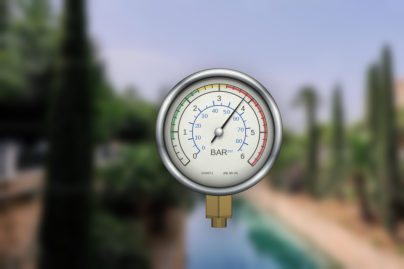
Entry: bar 3.8
